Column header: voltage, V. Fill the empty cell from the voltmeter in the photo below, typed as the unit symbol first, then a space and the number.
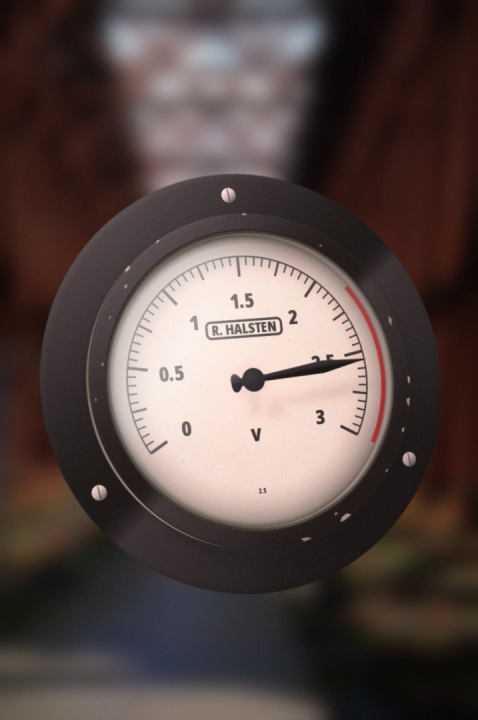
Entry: V 2.55
